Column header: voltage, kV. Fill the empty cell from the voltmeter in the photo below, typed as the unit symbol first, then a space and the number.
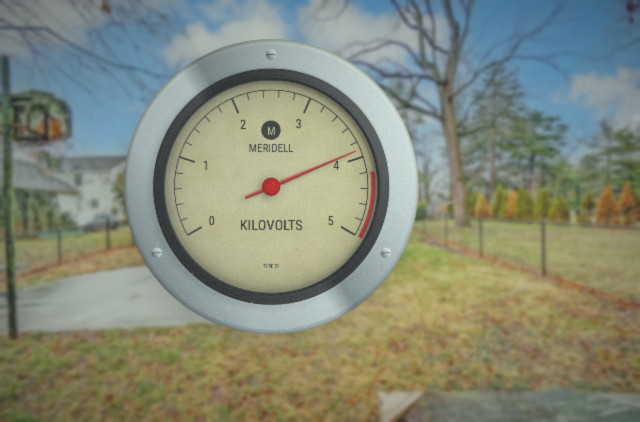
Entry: kV 3.9
